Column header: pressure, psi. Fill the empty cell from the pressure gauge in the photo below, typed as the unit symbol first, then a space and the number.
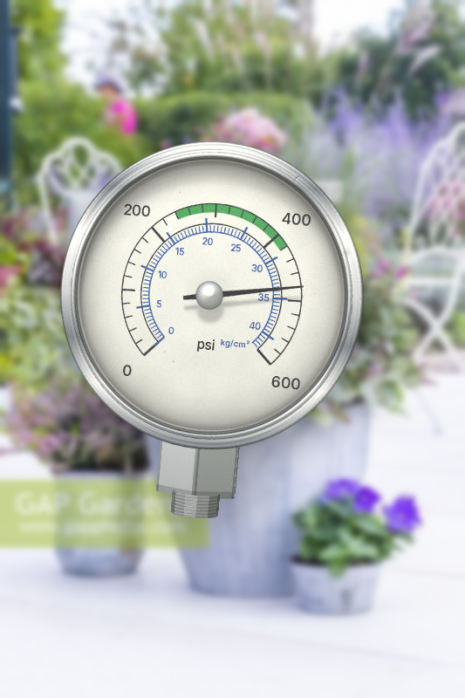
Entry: psi 480
